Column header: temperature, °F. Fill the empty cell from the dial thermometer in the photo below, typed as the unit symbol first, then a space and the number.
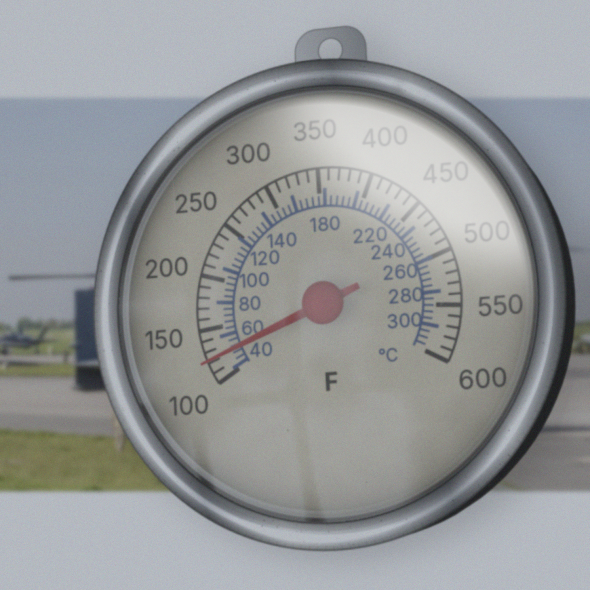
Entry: °F 120
